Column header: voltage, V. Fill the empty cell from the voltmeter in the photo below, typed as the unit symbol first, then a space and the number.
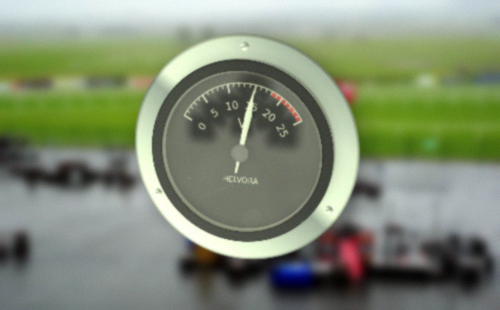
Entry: V 15
